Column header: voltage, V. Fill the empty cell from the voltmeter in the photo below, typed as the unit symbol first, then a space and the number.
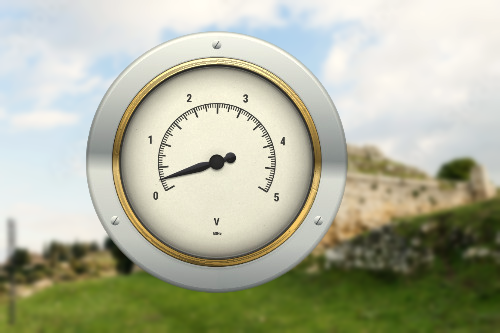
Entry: V 0.25
